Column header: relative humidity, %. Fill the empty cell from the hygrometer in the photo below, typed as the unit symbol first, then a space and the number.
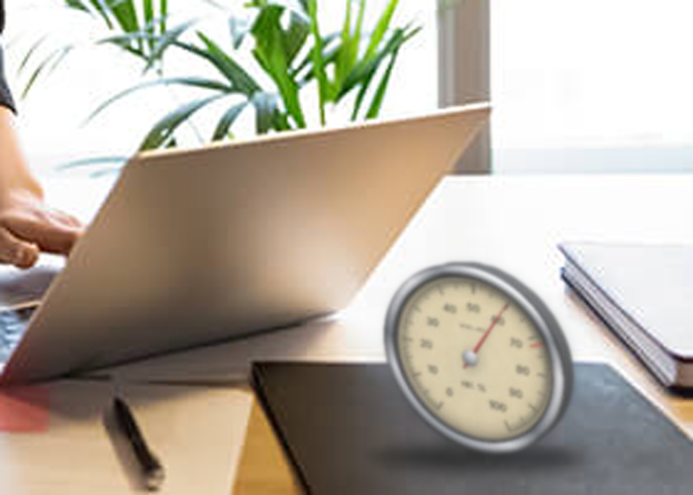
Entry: % 60
